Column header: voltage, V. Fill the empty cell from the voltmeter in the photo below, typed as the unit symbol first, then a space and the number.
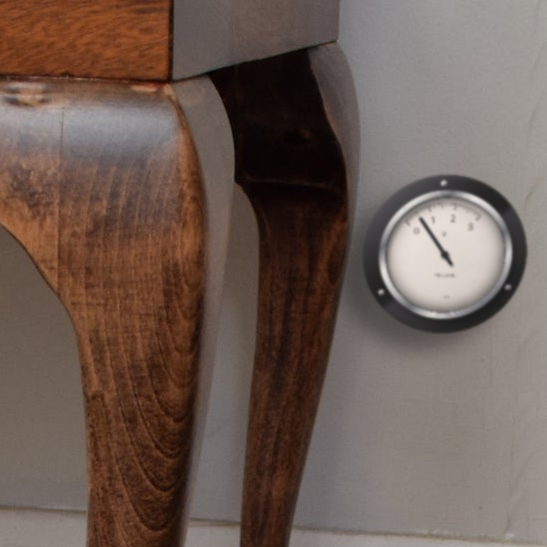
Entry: V 0.5
